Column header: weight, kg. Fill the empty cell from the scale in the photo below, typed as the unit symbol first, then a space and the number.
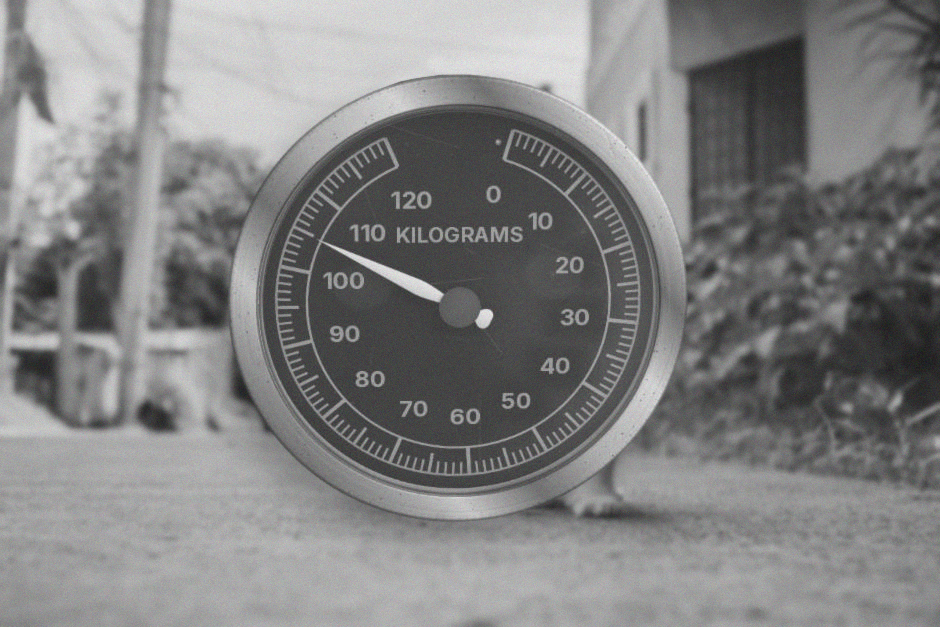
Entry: kg 105
